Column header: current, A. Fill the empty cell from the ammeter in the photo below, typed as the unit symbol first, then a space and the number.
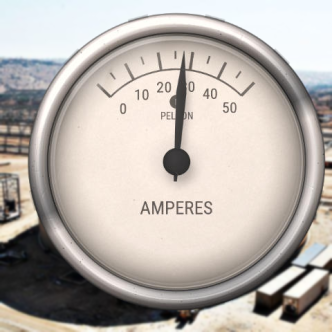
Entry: A 27.5
